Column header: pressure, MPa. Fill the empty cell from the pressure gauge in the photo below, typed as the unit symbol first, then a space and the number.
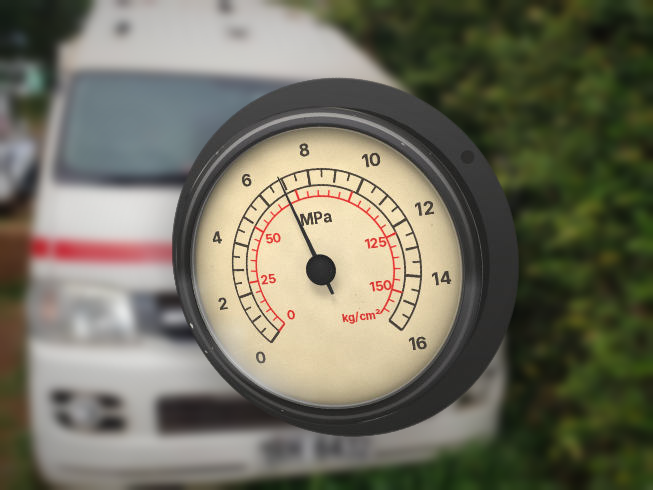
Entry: MPa 7
